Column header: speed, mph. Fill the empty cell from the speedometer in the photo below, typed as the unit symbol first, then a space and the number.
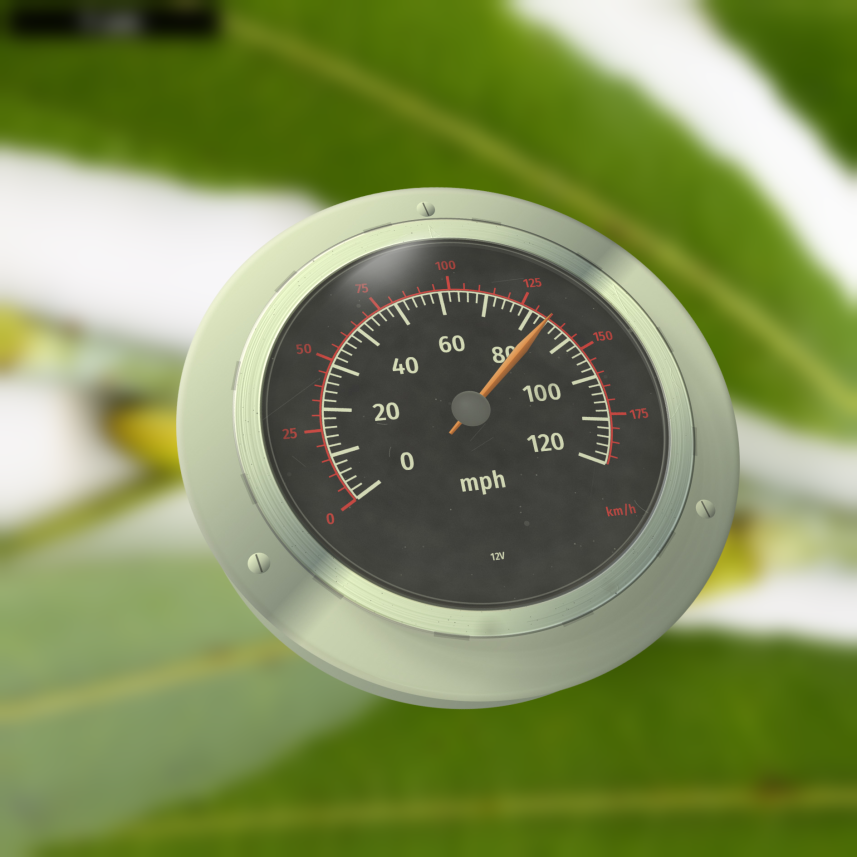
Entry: mph 84
